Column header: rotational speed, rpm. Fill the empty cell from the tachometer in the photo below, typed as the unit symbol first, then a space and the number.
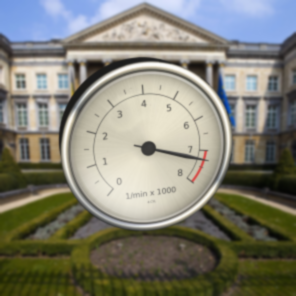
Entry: rpm 7250
